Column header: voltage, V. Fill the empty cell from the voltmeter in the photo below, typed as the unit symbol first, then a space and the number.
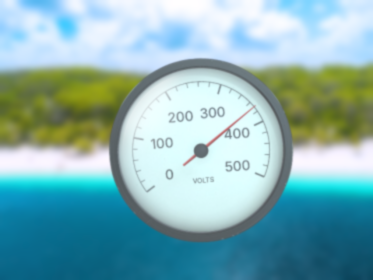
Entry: V 370
